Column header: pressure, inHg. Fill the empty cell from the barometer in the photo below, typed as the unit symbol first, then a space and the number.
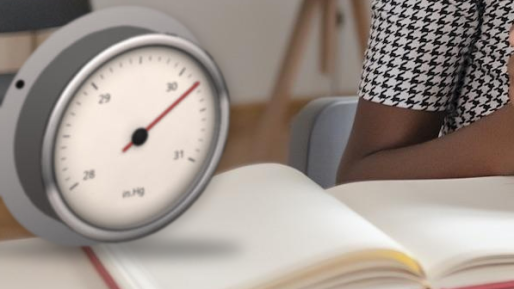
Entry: inHg 30.2
